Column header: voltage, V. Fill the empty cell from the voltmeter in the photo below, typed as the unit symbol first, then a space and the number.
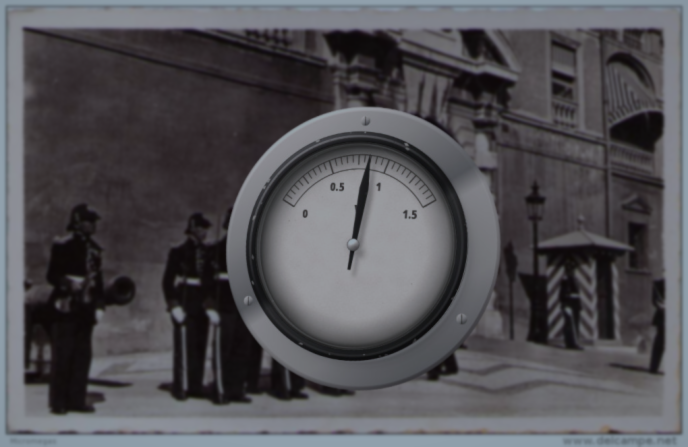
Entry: V 0.85
